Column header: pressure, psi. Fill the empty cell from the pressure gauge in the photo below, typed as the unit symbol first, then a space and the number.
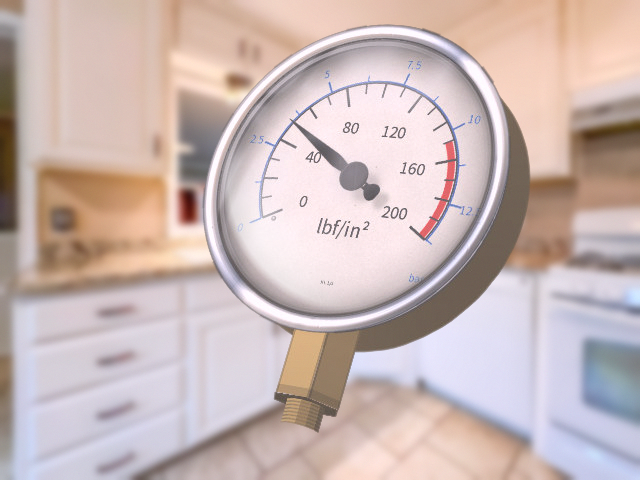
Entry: psi 50
